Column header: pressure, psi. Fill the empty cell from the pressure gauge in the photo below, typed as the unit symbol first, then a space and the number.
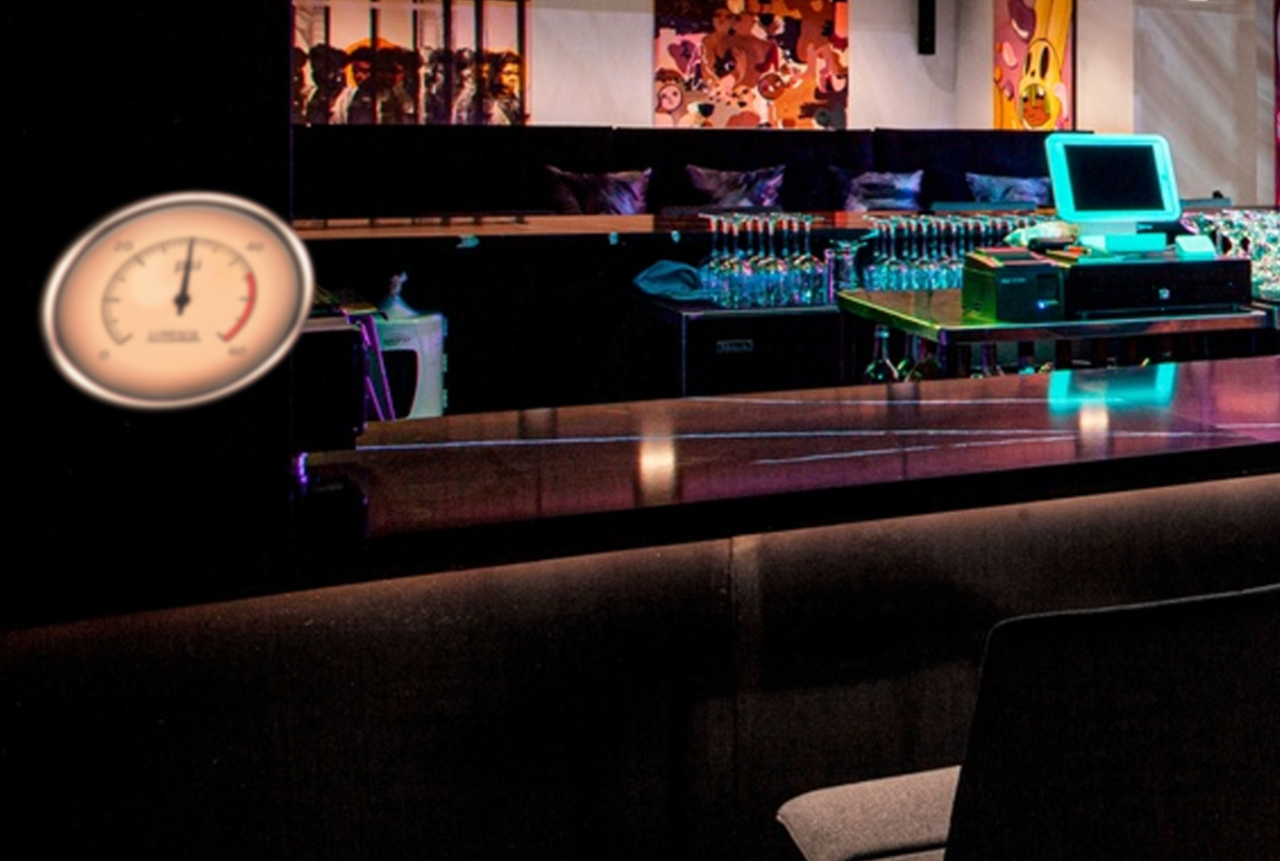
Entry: psi 30
